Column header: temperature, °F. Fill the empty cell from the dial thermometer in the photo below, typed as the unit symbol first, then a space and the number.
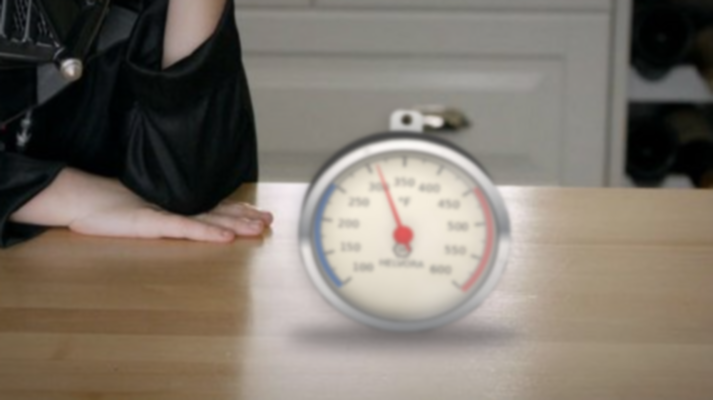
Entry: °F 312.5
